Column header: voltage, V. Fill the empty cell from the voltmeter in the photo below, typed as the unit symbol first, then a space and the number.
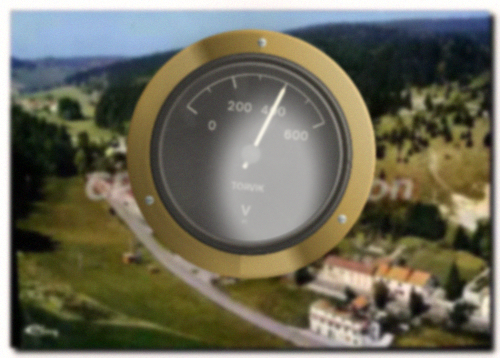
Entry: V 400
